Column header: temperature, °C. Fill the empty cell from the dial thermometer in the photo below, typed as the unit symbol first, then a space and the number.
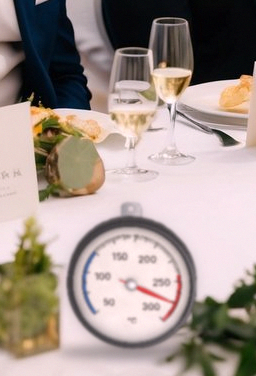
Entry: °C 275
